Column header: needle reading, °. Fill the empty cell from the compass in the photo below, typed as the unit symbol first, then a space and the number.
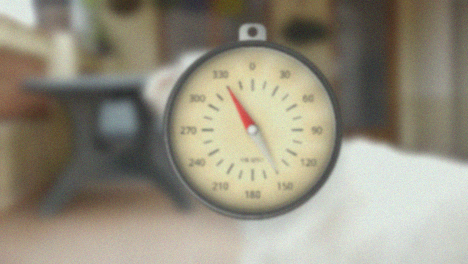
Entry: ° 330
